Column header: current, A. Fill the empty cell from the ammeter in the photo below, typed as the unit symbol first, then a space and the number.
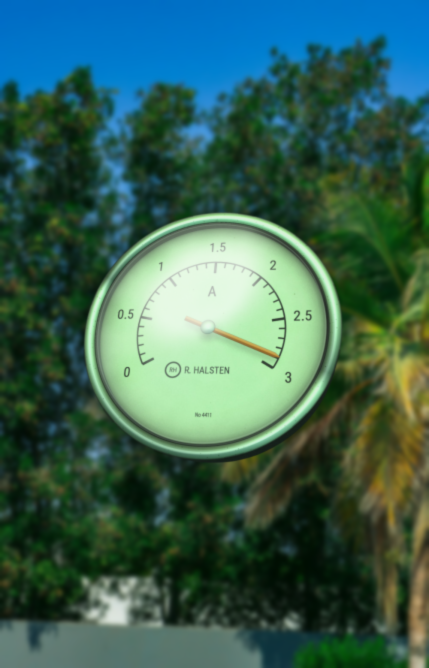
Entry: A 2.9
